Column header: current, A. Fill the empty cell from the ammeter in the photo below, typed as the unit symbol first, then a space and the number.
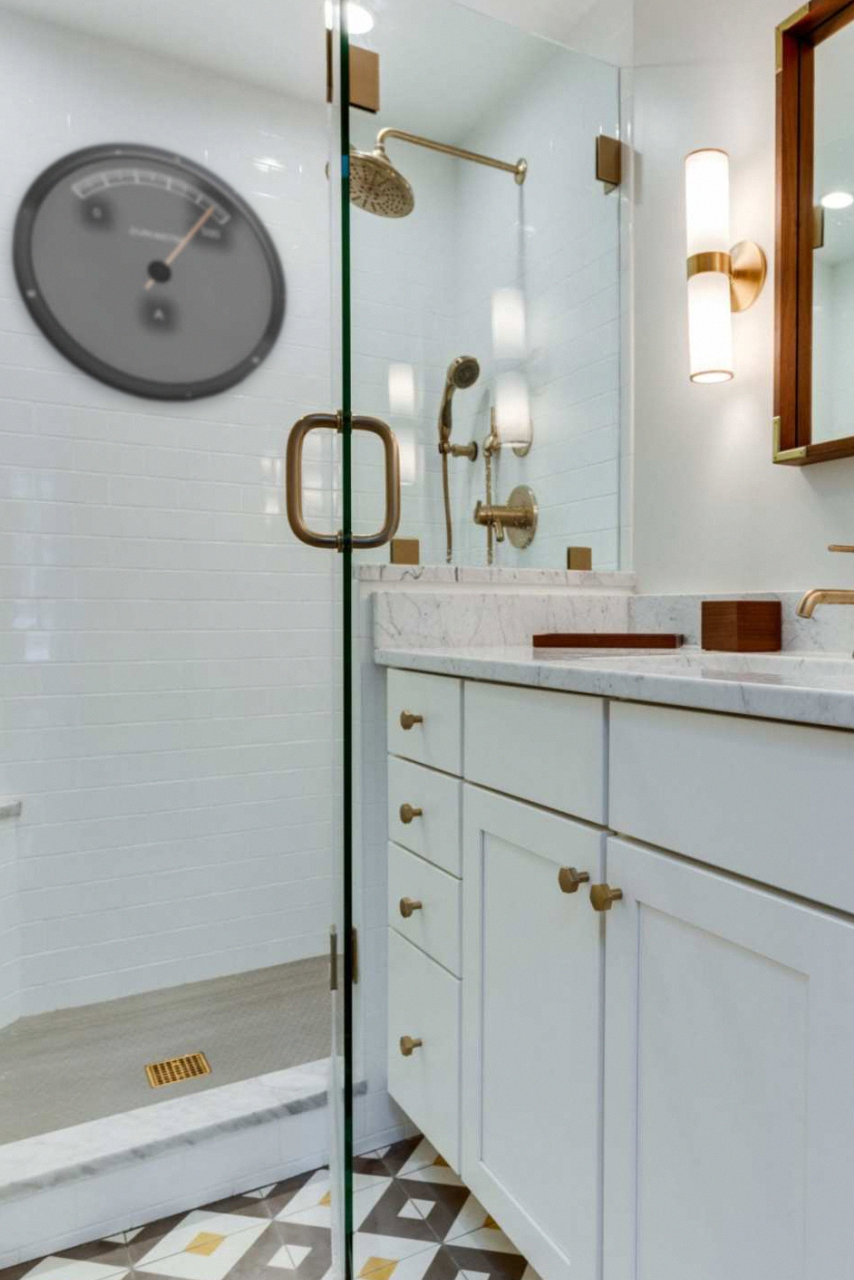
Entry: A 450
